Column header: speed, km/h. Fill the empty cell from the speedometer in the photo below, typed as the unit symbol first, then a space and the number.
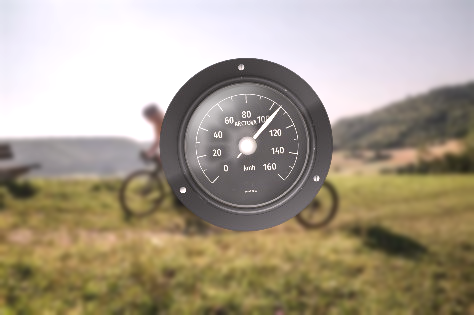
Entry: km/h 105
